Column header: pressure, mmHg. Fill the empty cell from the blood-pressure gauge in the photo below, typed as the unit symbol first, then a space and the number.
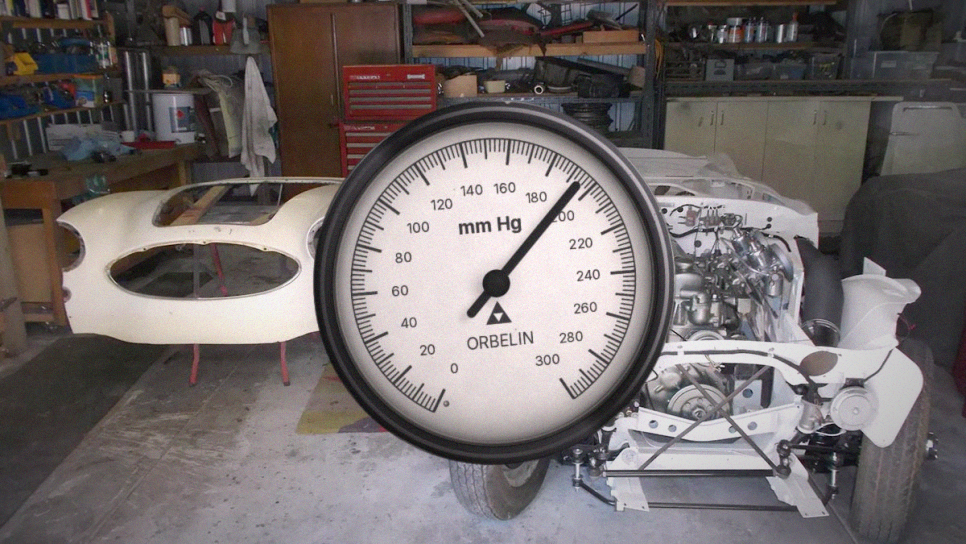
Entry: mmHg 194
